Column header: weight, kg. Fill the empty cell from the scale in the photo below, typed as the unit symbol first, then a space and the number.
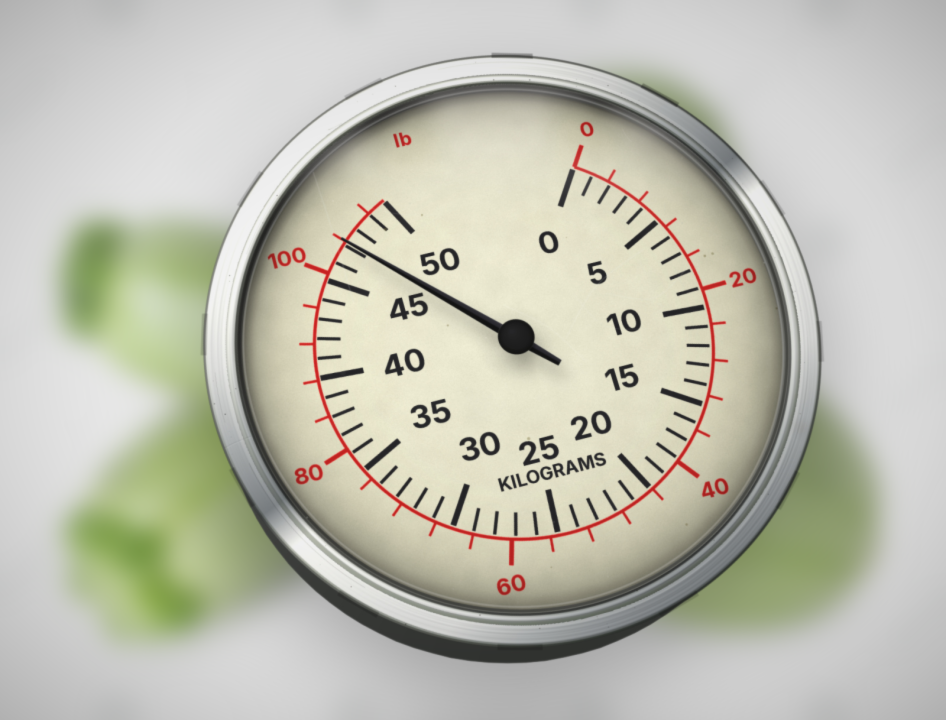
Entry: kg 47
